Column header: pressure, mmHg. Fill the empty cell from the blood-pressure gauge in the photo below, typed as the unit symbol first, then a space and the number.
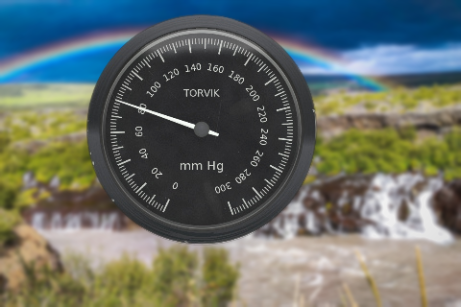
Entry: mmHg 80
